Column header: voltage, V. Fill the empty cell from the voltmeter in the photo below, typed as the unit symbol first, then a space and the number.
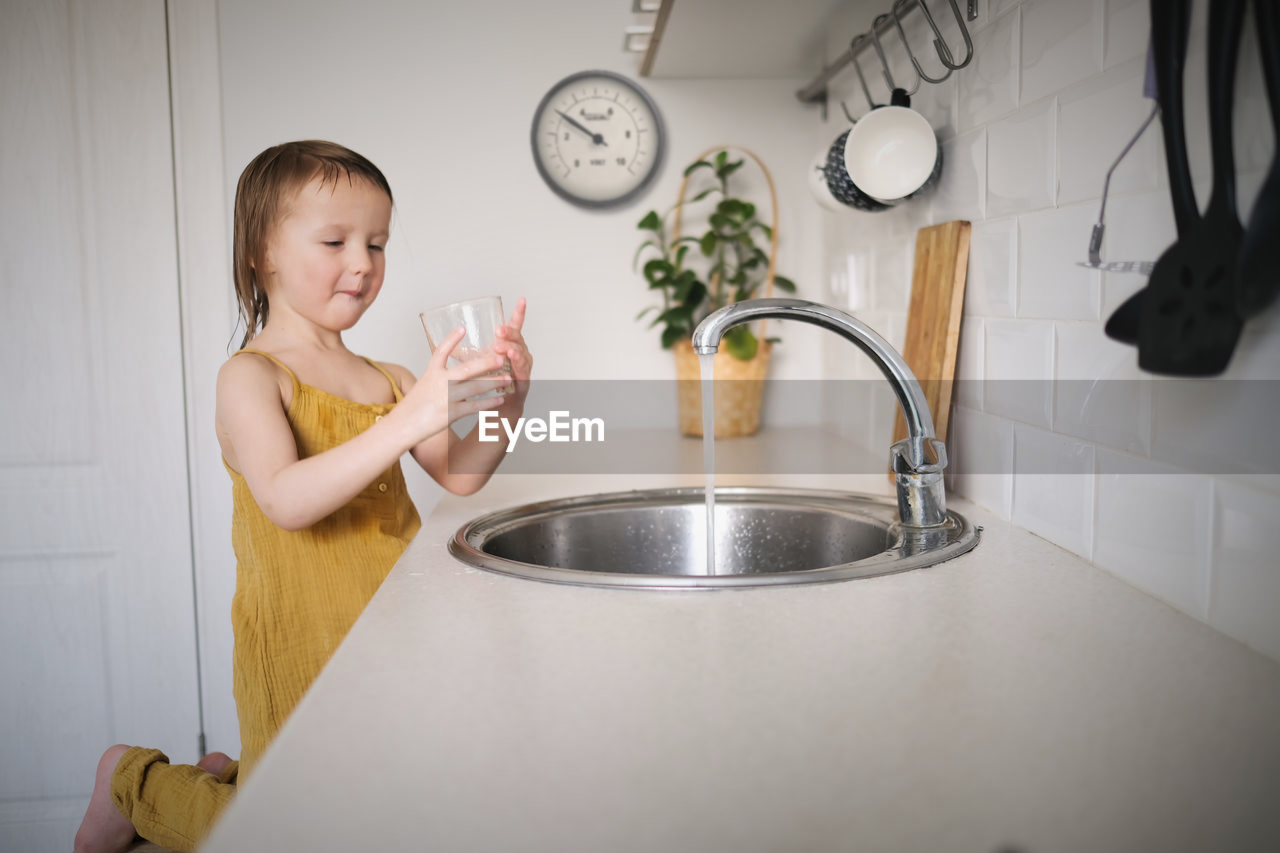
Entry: V 3
